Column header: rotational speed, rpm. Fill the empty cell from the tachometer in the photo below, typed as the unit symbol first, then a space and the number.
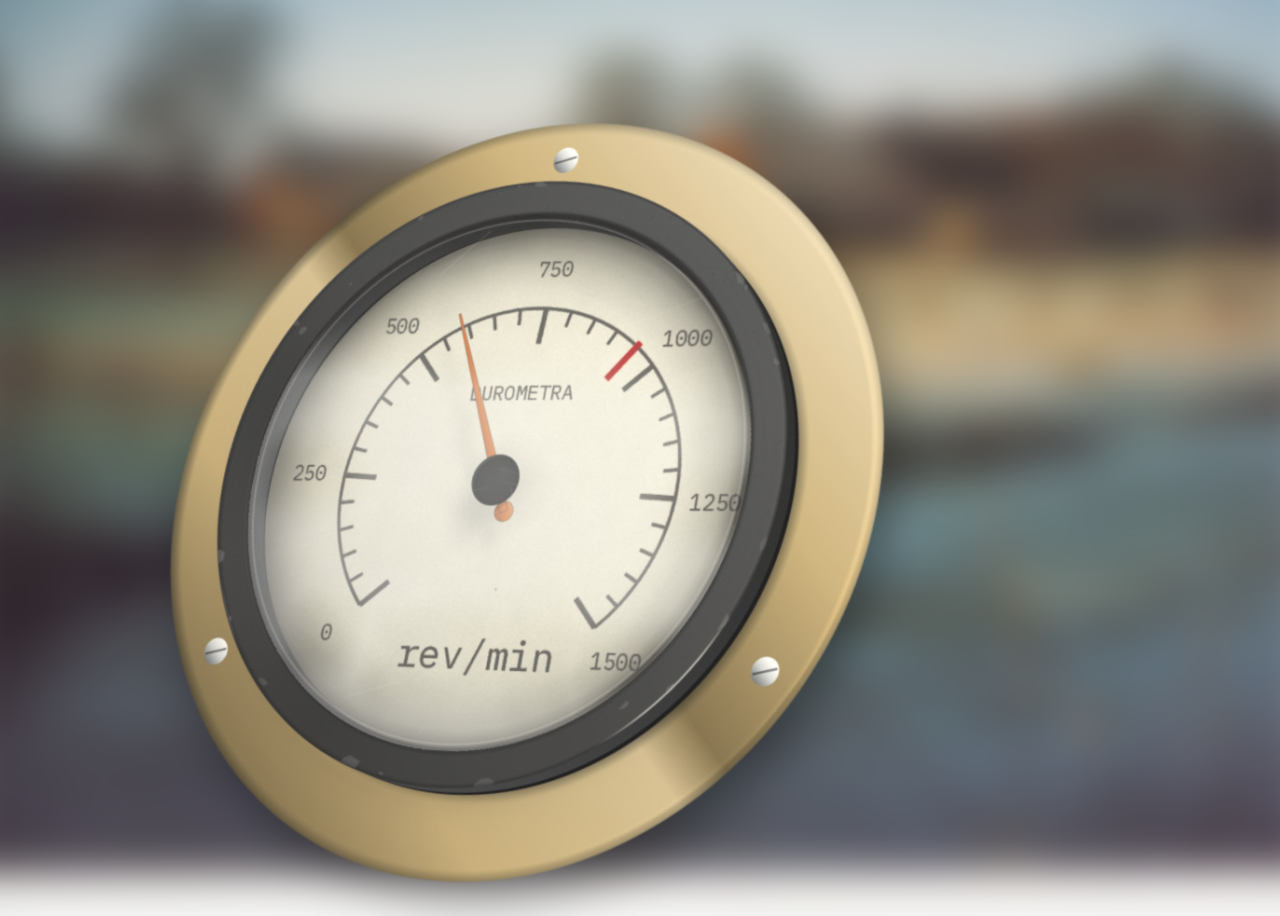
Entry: rpm 600
